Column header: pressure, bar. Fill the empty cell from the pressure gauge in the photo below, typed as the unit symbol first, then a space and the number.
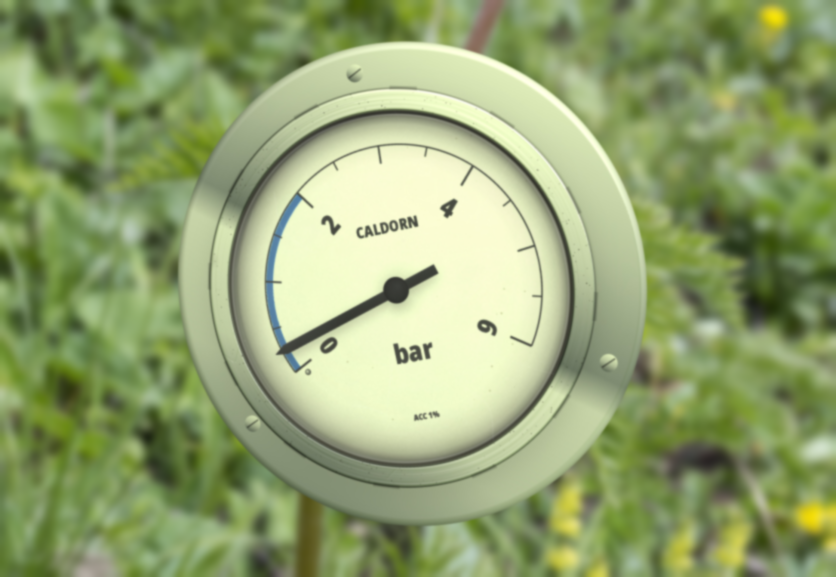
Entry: bar 0.25
